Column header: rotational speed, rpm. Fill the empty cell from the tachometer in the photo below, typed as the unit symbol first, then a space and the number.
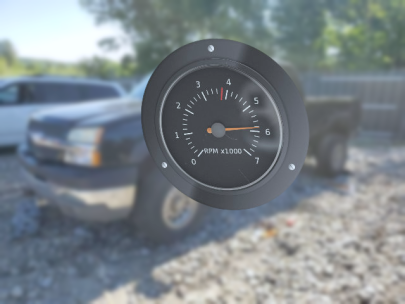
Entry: rpm 5800
